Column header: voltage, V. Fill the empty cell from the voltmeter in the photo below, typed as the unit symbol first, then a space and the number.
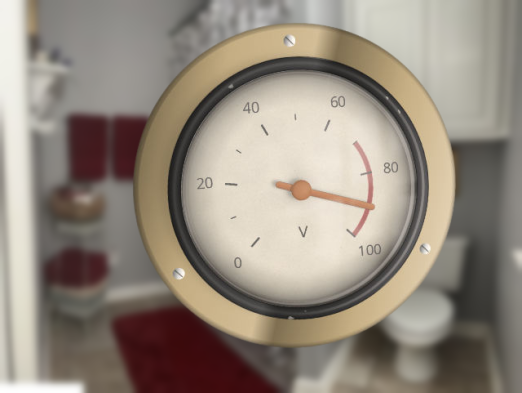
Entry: V 90
